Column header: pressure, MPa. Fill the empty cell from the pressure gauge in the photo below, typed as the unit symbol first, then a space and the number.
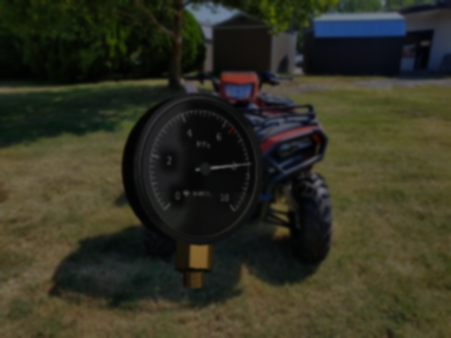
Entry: MPa 8
